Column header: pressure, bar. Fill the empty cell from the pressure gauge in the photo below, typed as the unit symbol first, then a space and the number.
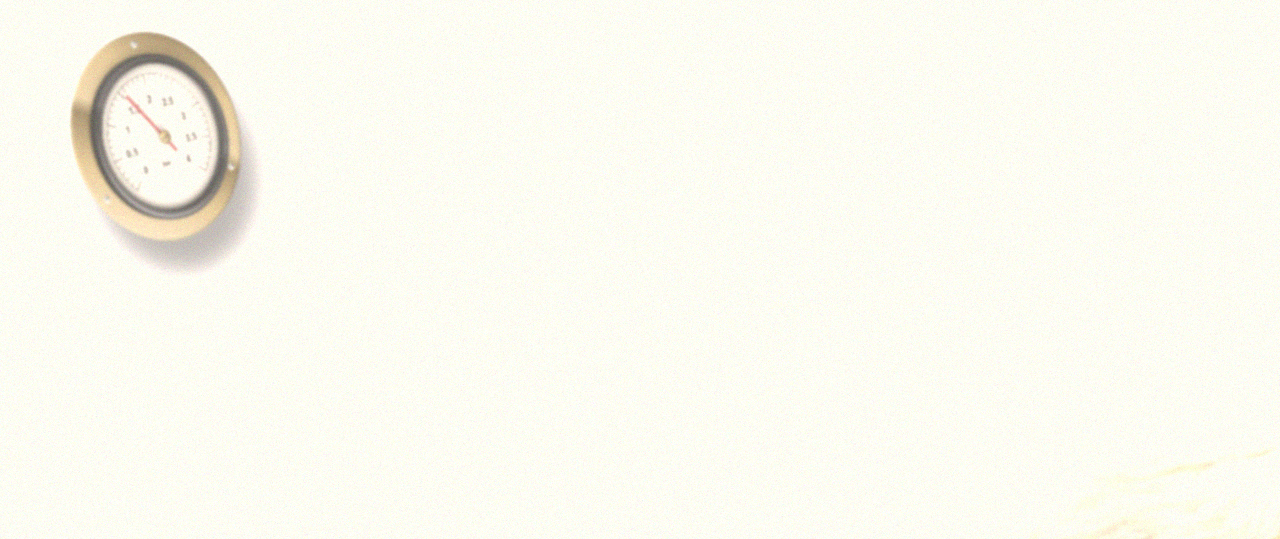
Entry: bar 1.5
